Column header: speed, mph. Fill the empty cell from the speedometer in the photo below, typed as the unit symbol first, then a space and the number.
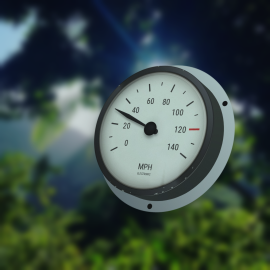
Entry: mph 30
